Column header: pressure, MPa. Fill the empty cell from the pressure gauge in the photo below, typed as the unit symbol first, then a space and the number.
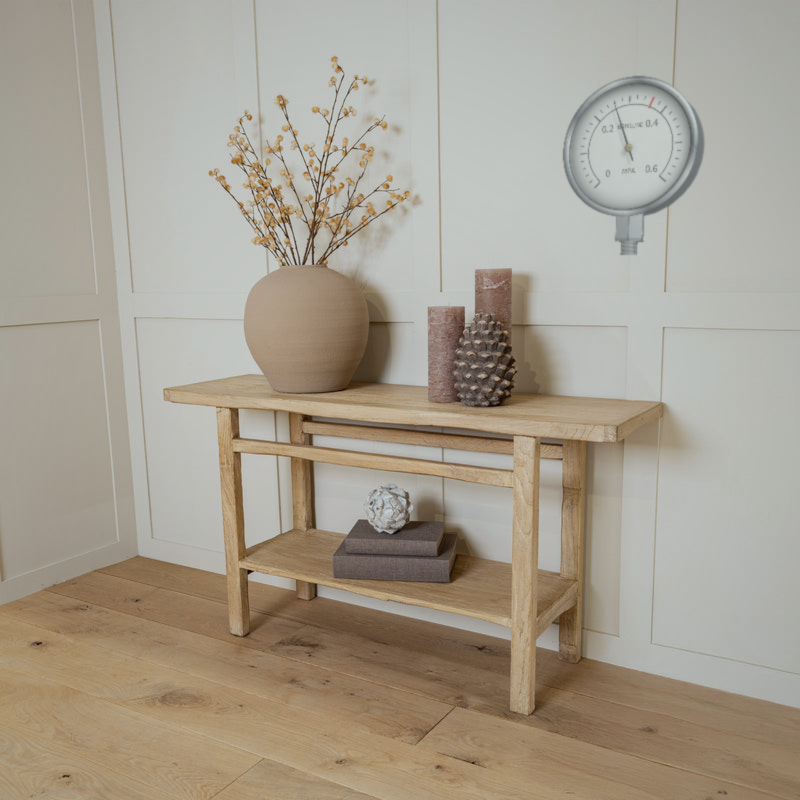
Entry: MPa 0.26
